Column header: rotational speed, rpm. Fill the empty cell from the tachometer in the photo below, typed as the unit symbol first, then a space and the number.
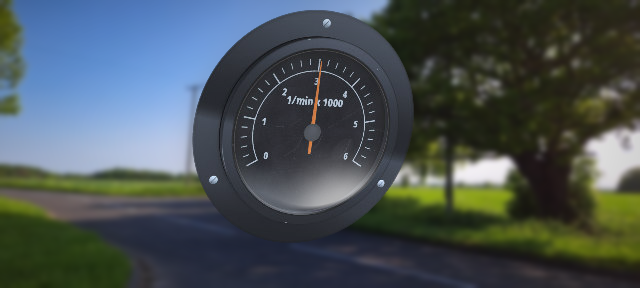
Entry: rpm 3000
